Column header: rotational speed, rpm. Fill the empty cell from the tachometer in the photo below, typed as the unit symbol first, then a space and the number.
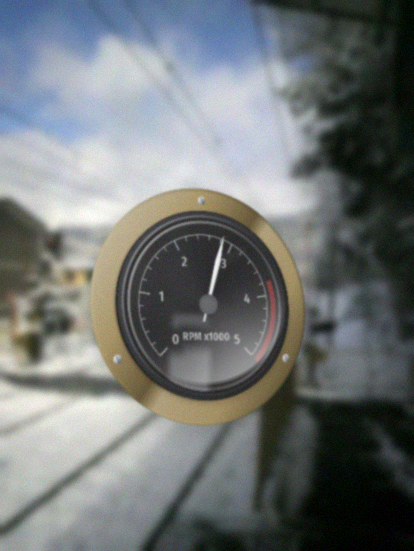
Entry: rpm 2800
